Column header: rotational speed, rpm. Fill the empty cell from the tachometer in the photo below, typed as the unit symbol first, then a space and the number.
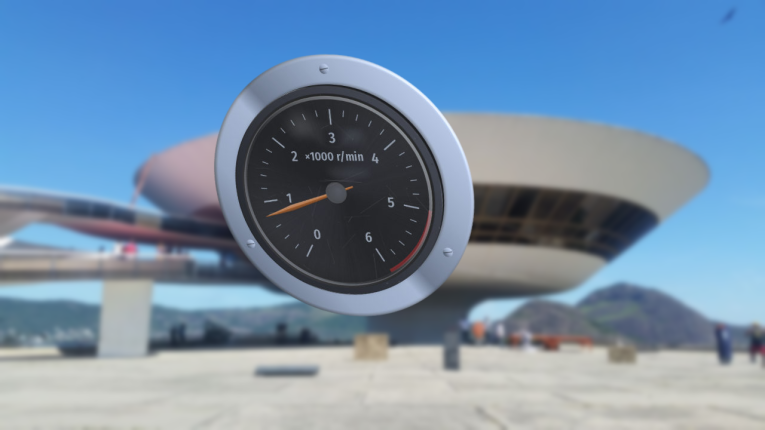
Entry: rpm 800
